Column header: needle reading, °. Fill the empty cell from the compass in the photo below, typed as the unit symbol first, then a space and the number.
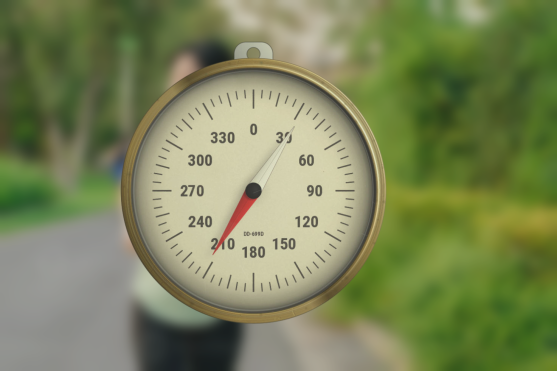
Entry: ° 212.5
